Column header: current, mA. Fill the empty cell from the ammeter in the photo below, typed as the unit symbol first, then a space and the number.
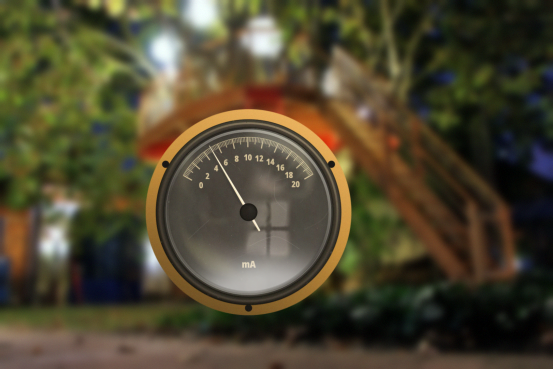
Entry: mA 5
